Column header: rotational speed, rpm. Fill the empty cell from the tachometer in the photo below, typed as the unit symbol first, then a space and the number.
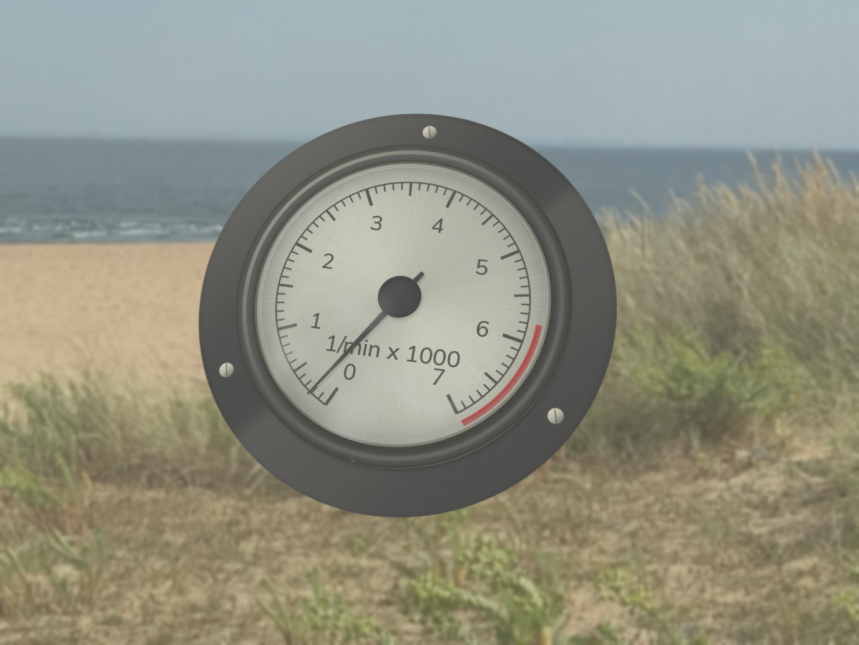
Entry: rpm 200
